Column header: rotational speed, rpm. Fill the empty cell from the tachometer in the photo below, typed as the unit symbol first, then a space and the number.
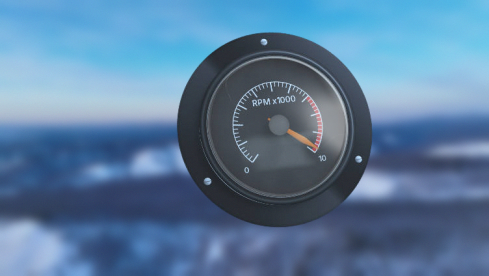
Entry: rpm 9800
